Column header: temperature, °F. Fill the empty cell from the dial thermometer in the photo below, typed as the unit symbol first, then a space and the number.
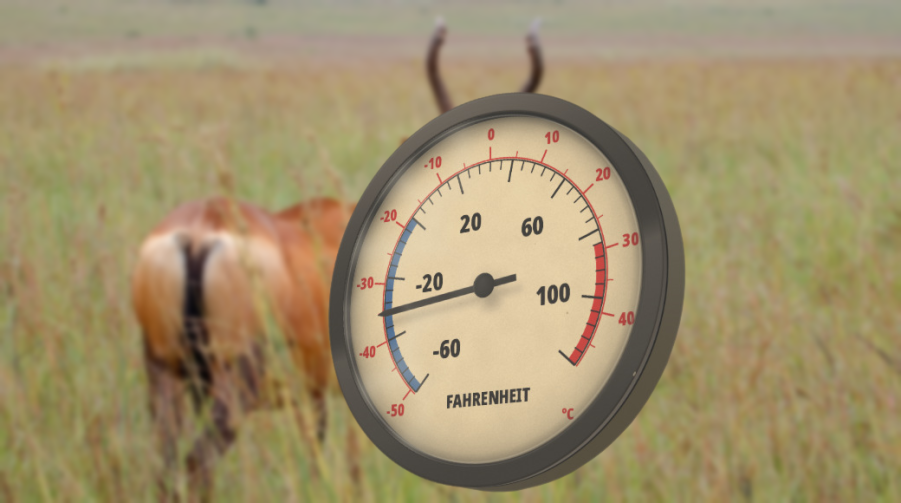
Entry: °F -32
